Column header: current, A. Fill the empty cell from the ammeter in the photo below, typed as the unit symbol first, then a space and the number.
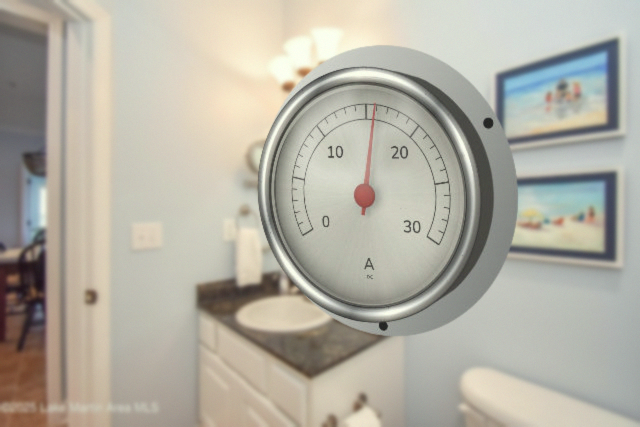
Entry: A 16
